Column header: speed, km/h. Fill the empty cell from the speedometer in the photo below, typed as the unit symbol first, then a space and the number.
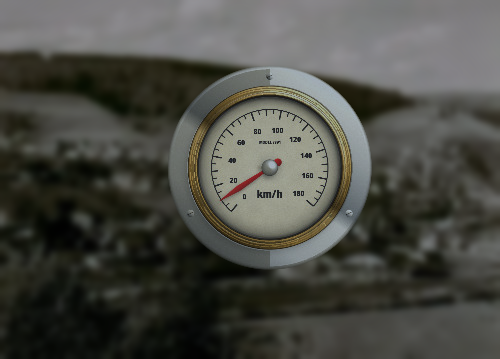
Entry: km/h 10
